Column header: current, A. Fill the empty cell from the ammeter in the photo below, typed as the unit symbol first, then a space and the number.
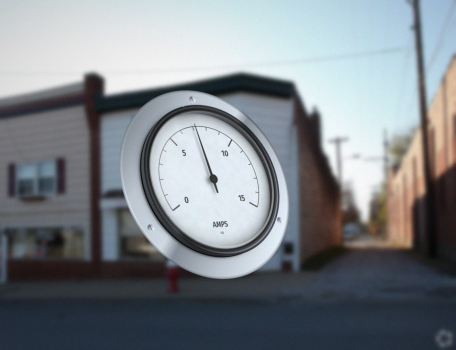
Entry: A 7
